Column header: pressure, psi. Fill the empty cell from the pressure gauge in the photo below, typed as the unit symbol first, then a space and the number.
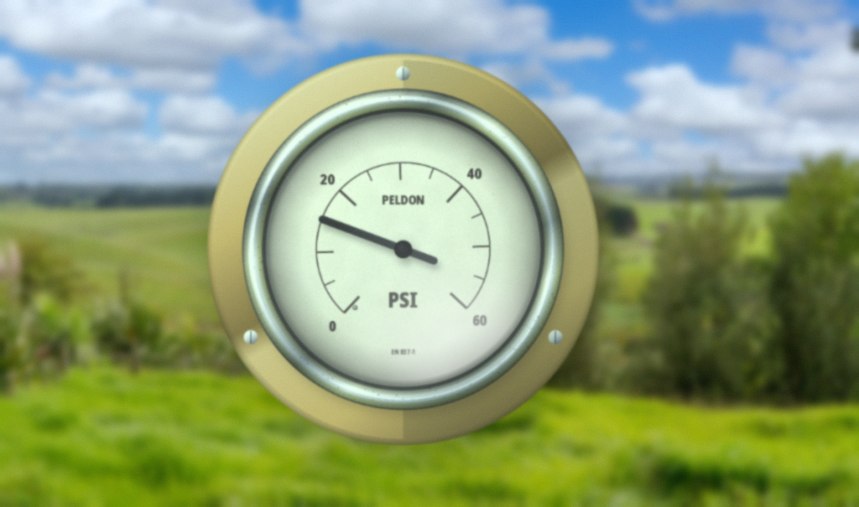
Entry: psi 15
